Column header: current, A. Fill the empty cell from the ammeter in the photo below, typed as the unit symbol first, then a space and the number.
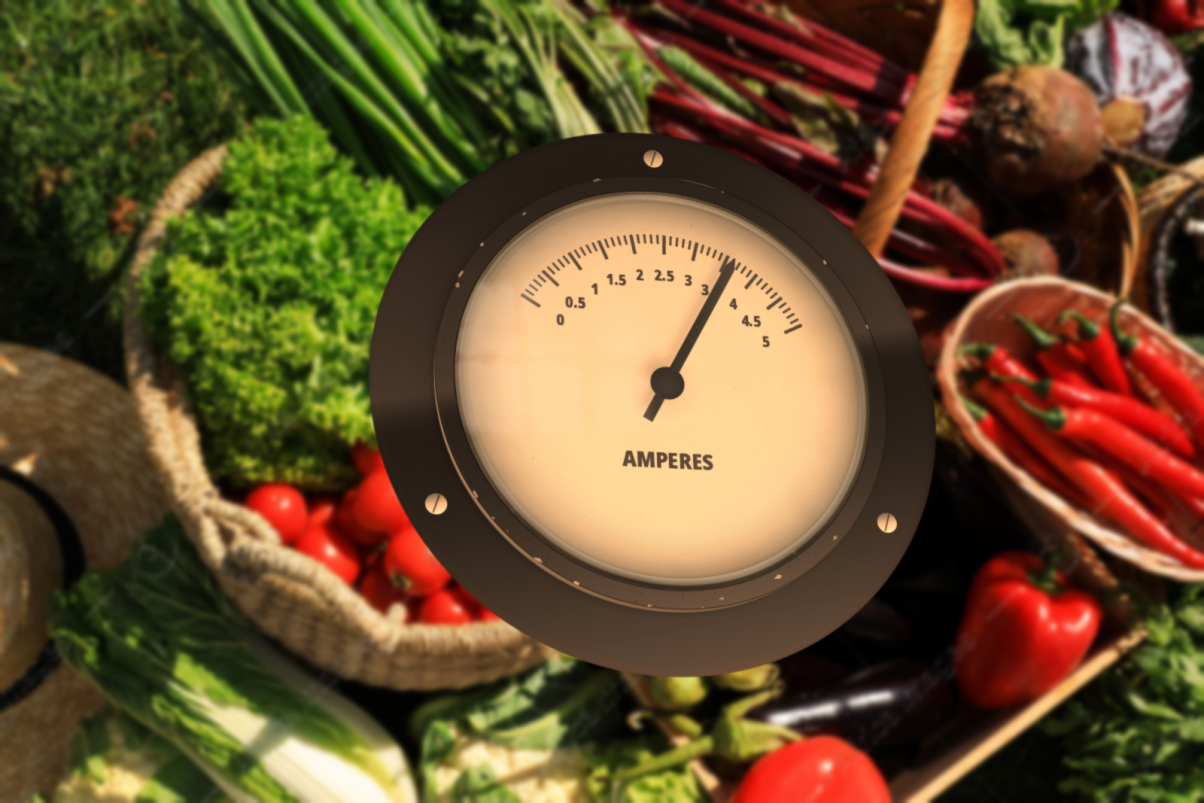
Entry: A 3.6
